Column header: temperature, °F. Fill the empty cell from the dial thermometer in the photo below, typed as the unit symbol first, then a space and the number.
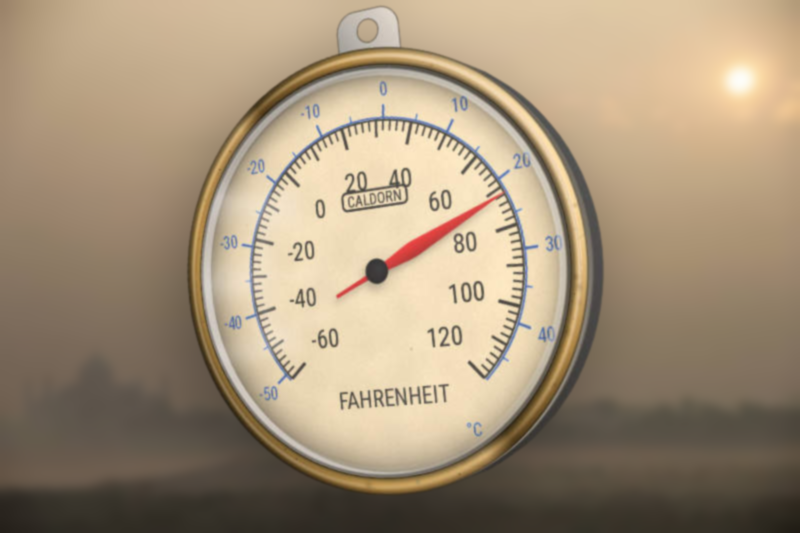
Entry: °F 72
